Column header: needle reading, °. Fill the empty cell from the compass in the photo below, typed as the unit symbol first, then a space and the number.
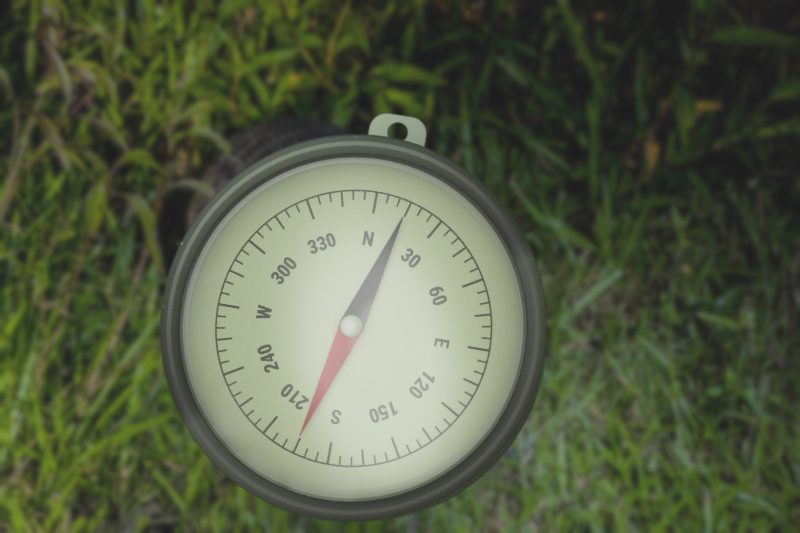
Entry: ° 195
